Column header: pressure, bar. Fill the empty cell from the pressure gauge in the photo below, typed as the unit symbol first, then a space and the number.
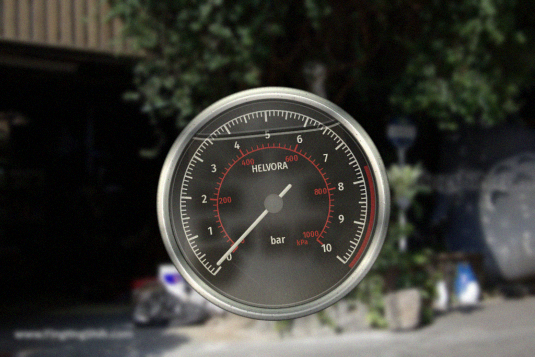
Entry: bar 0.1
